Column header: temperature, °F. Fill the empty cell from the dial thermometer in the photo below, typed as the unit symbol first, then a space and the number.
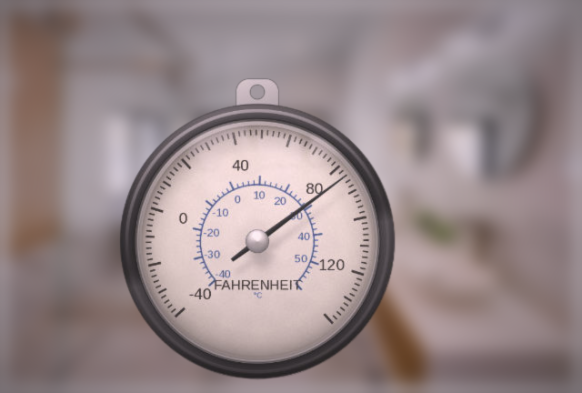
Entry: °F 84
